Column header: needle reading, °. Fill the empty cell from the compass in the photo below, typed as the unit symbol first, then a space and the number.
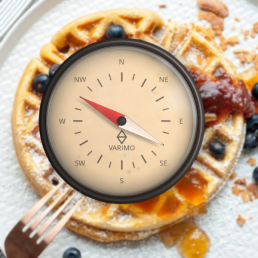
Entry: ° 300
